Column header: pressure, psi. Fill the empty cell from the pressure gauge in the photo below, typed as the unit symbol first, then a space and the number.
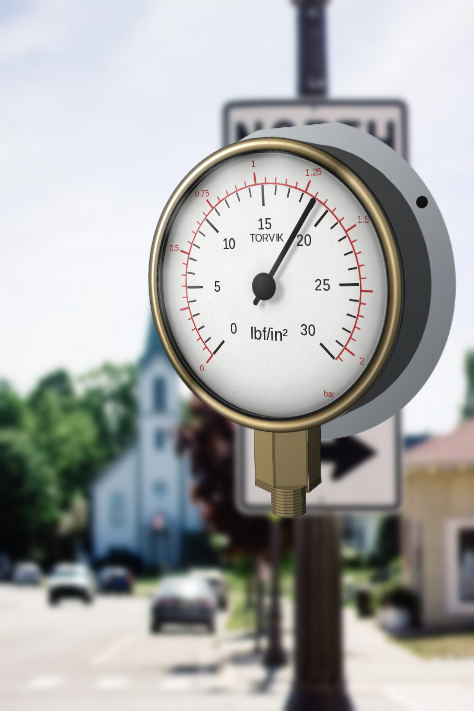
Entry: psi 19
